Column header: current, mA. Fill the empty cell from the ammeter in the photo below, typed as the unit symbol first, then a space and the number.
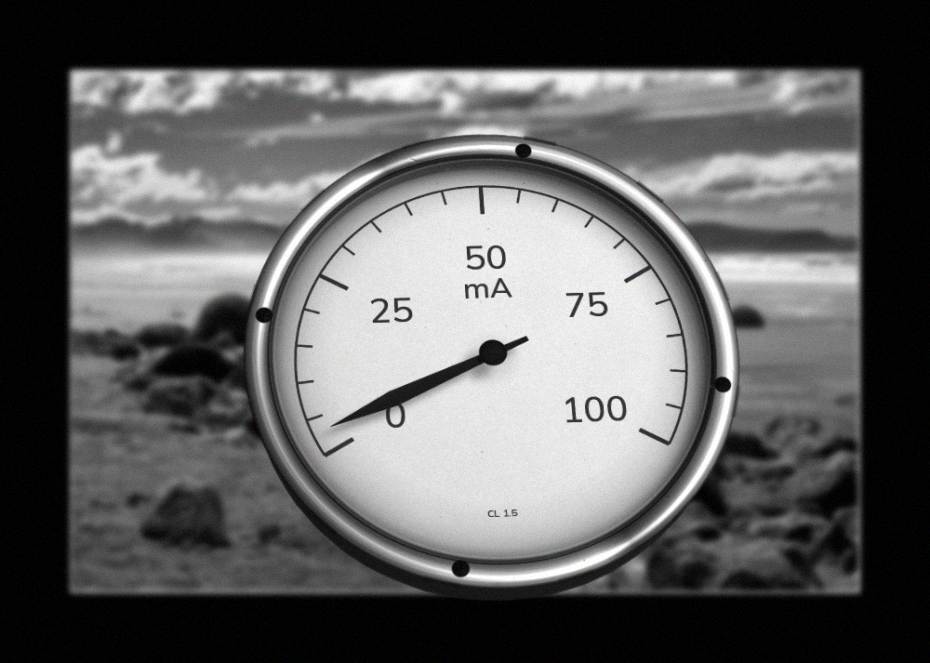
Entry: mA 2.5
